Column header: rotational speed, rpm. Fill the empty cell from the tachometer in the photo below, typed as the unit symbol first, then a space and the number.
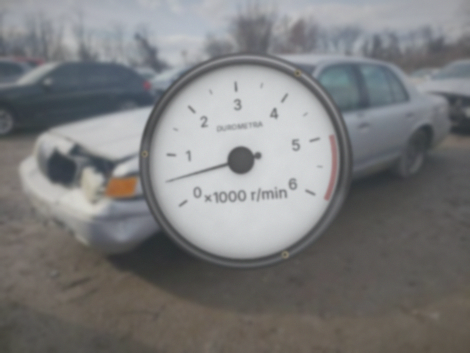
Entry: rpm 500
